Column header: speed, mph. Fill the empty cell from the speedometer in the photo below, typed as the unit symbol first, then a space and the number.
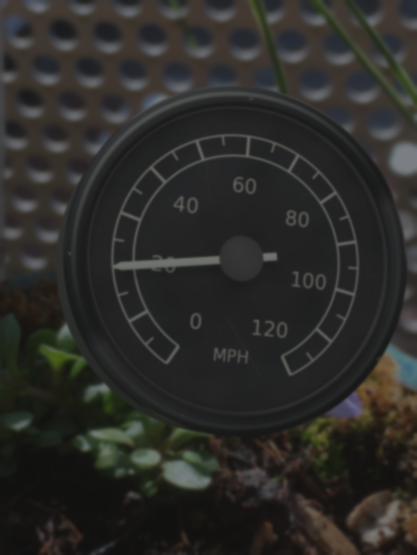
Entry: mph 20
